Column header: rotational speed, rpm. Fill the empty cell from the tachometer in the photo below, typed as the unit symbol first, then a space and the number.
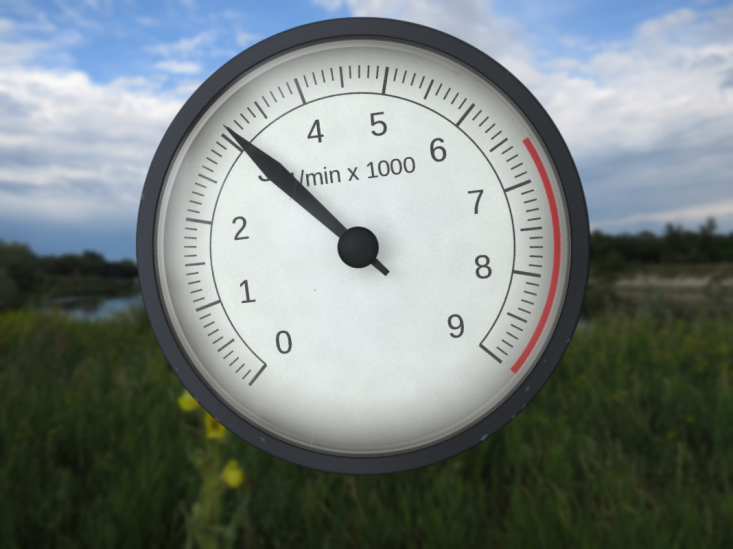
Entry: rpm 3100
